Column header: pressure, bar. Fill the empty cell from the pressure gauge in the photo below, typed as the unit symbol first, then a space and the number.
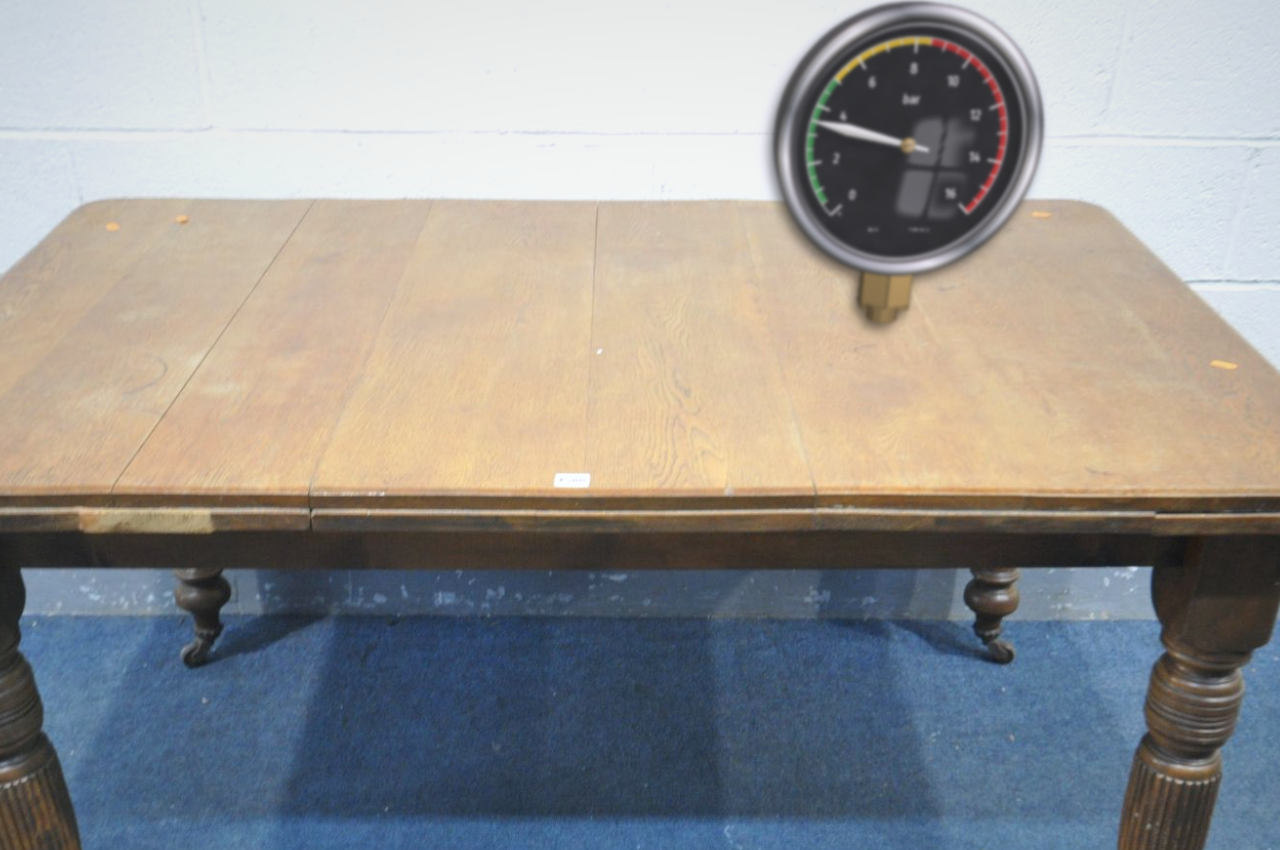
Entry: bar 3.5
